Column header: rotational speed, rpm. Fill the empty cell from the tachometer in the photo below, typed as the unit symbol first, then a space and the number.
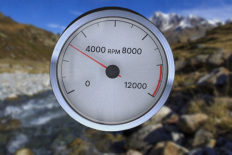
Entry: rpm 3000
